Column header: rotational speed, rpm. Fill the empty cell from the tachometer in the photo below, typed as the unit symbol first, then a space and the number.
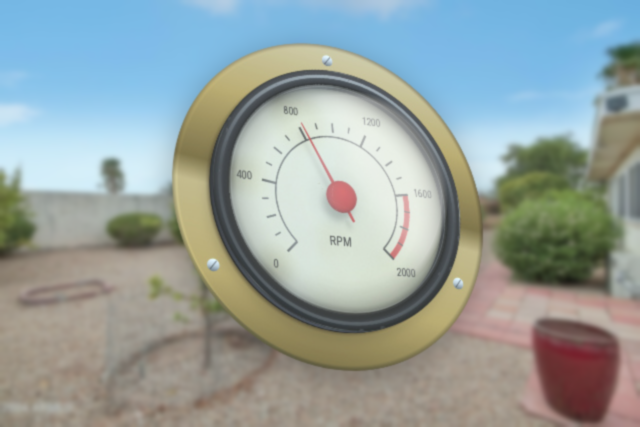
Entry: rpm 800
